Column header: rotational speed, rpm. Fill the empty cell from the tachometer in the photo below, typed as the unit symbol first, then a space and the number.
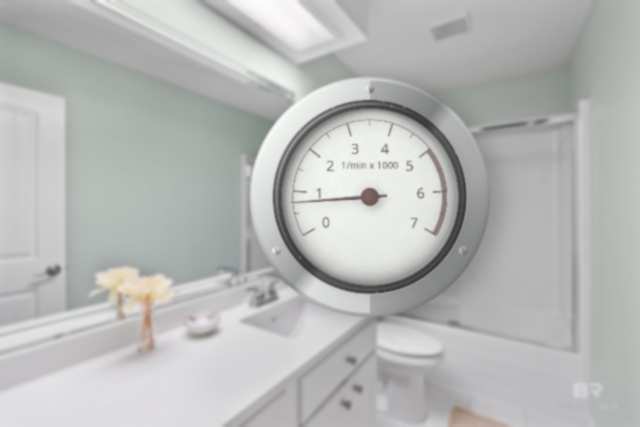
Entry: rpm 750
